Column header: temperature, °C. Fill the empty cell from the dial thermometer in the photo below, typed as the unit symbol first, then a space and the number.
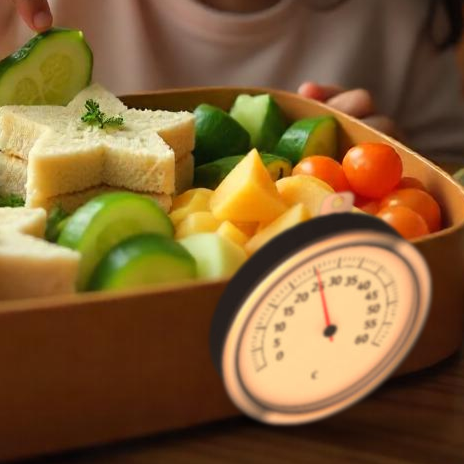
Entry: °C 25
